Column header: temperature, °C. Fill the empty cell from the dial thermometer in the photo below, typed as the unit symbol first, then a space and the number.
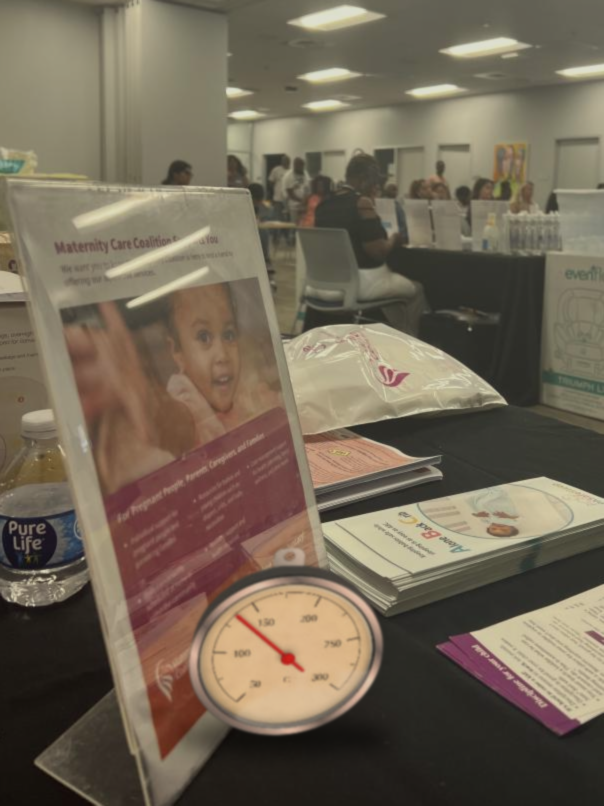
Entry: °C 137.5
